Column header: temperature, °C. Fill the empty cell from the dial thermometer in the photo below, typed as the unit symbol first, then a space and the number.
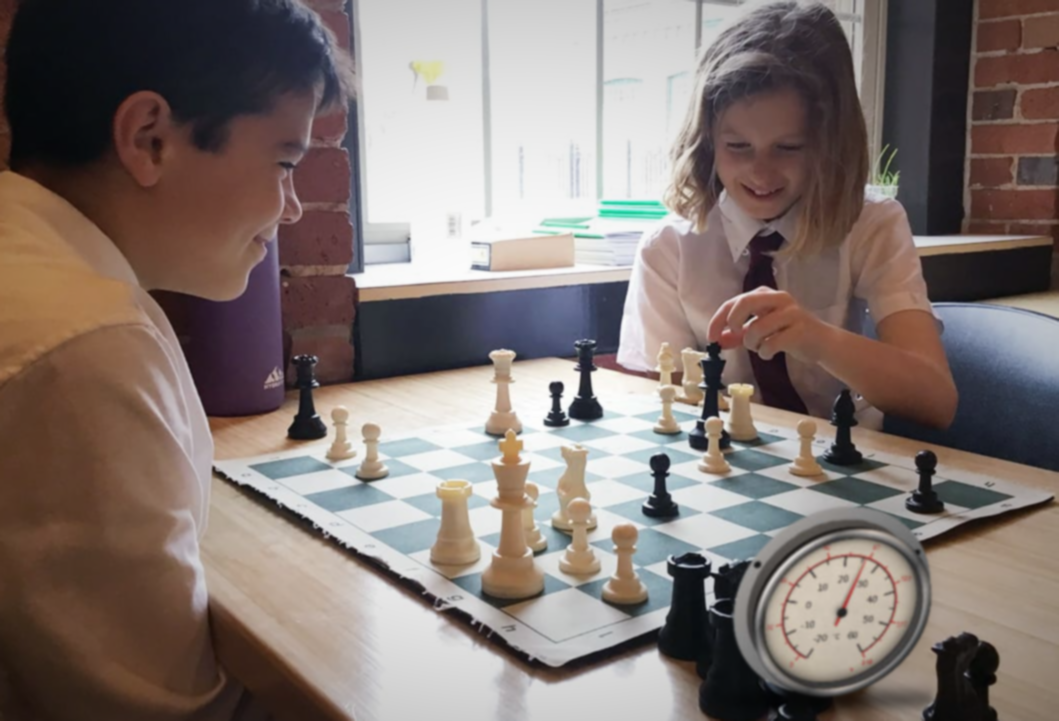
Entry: °C 25
